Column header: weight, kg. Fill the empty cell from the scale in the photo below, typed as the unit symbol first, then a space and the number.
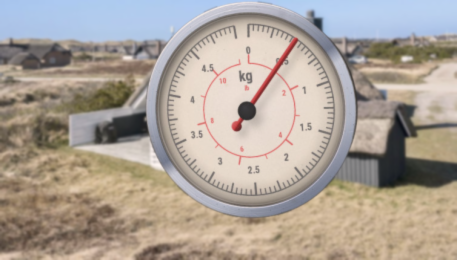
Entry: kg 0.5
